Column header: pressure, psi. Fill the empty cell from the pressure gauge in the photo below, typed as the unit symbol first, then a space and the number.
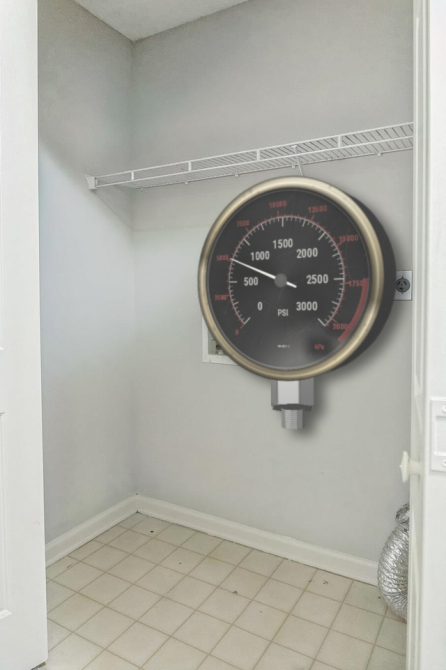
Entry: psi 750
